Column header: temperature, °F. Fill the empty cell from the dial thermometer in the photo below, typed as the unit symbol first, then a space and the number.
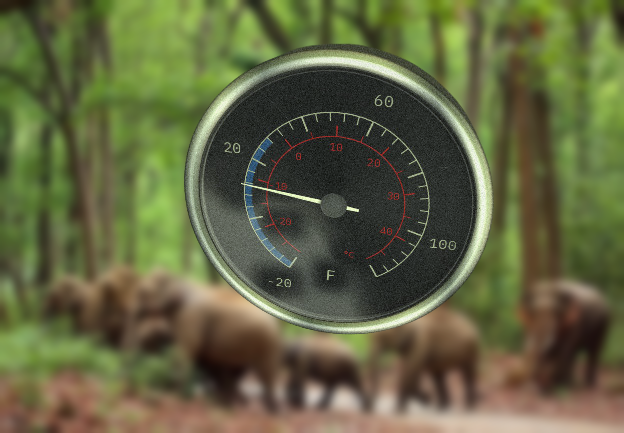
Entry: °F 12
